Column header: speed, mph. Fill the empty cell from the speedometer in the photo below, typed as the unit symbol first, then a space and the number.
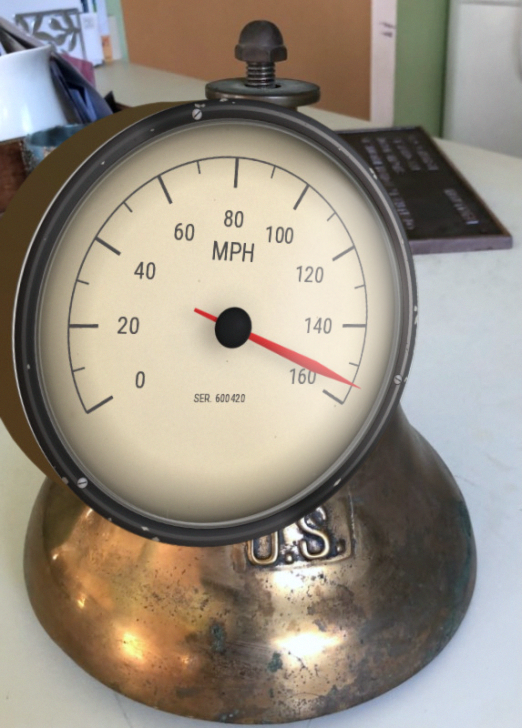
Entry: mph 155
